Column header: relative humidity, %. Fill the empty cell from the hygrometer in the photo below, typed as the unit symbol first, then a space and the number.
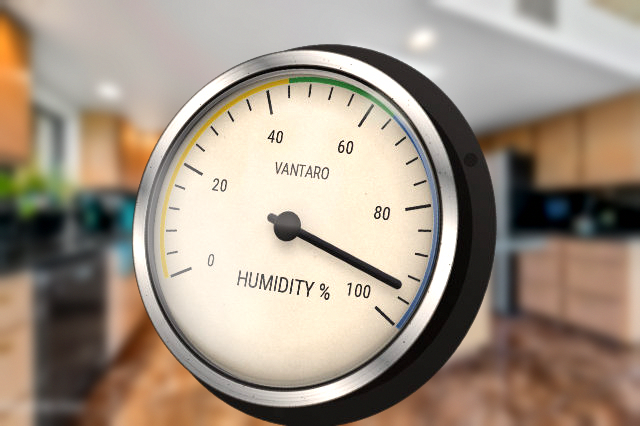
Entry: % 94
